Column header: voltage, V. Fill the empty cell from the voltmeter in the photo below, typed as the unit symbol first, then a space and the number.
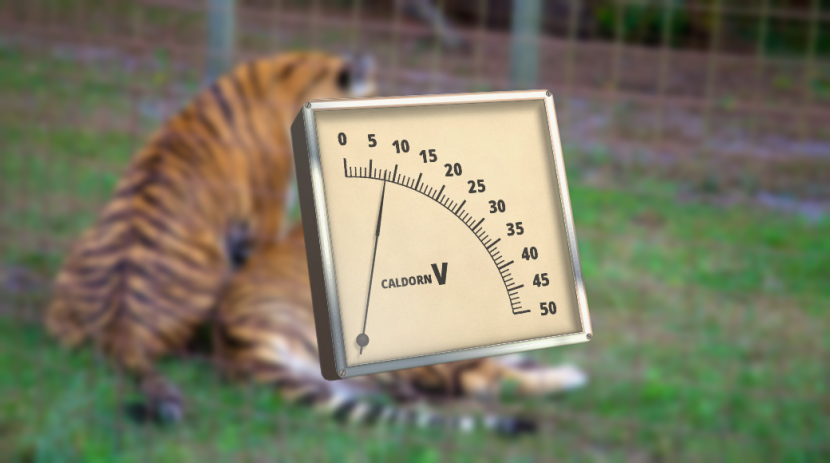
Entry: V 8
